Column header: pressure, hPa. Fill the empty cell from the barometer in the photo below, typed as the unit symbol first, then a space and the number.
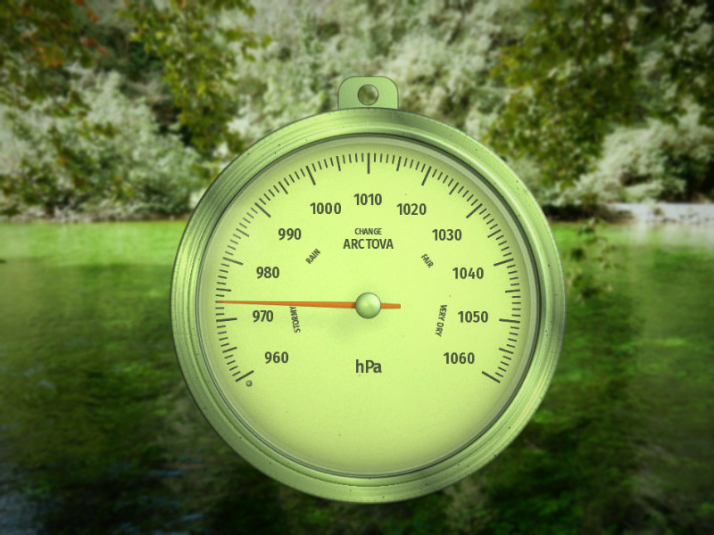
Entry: hPa 973
